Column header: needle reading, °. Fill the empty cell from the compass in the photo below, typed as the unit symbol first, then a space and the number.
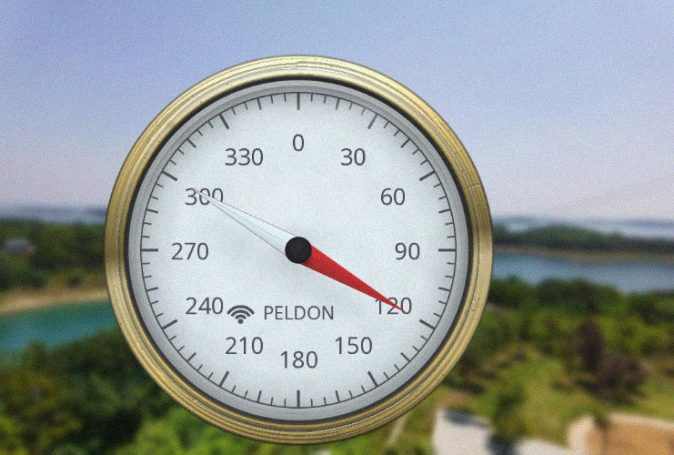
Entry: ° 120
